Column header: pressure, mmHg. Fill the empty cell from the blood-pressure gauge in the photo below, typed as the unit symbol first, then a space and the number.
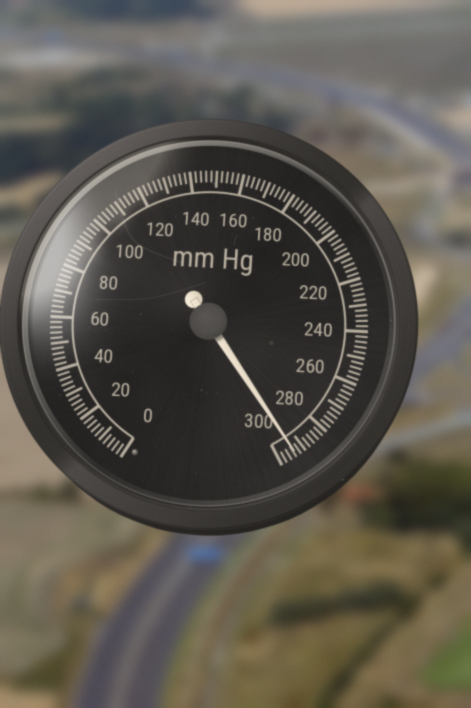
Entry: mmHg 294
